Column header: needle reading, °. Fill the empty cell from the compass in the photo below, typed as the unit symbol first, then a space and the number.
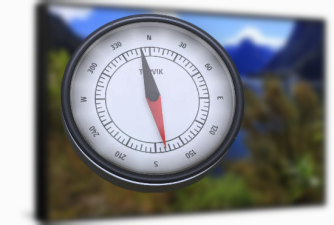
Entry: ° 170
